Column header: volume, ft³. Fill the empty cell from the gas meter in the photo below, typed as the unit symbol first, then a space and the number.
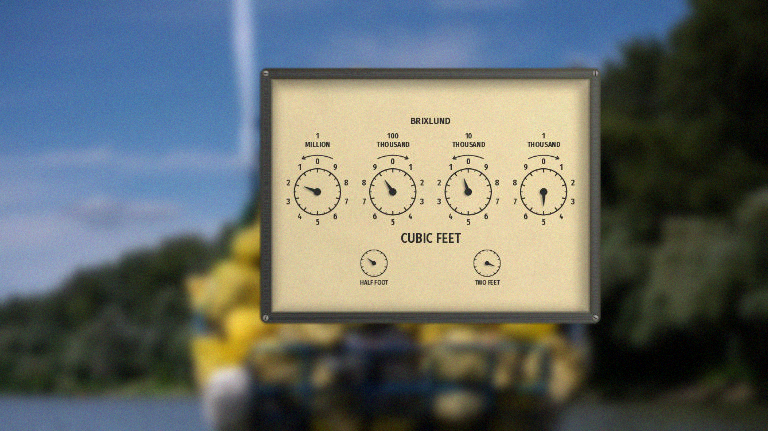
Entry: ft³ 190500
